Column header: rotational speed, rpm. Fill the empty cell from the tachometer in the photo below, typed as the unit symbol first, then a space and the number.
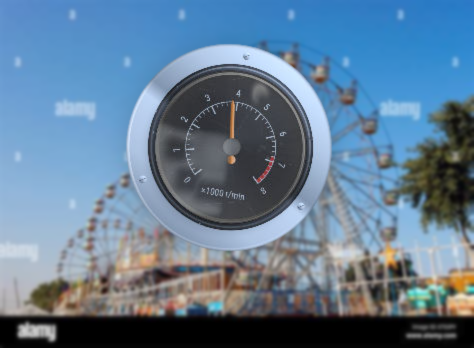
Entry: rpm 3800
